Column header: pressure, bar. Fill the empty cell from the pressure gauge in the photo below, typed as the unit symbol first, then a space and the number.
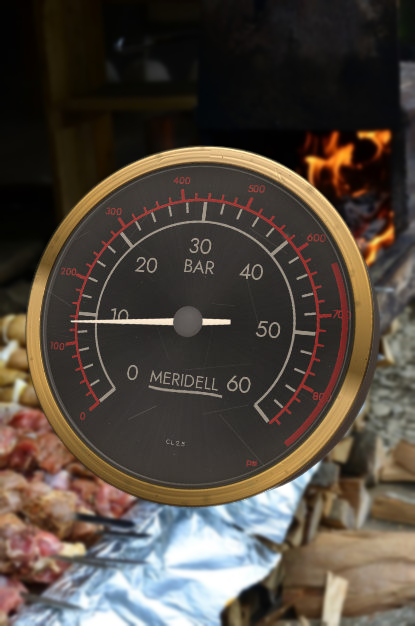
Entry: bar 9
